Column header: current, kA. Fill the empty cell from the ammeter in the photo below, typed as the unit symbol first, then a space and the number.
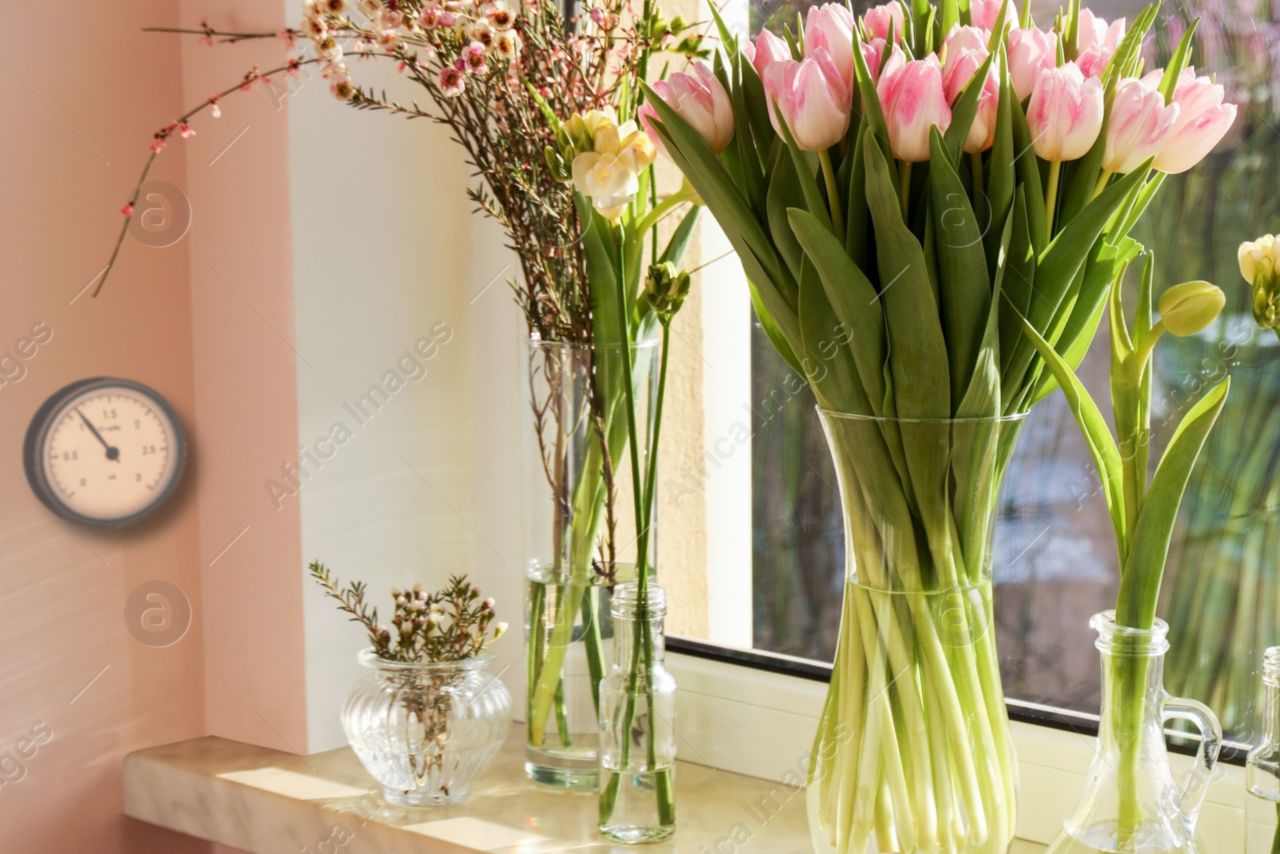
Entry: kA 1.1
